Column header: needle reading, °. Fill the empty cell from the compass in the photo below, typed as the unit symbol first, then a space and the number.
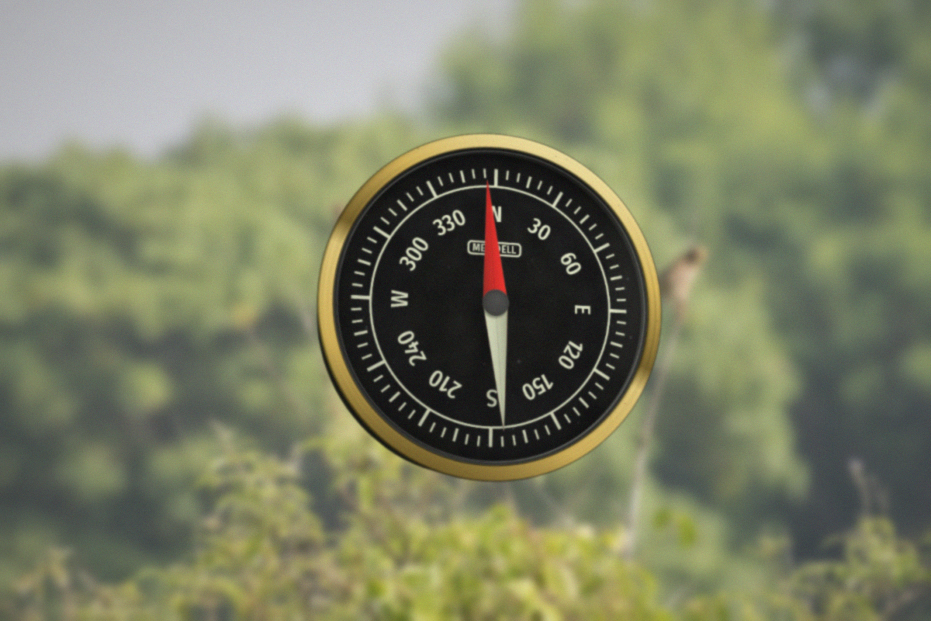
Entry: ° 355
